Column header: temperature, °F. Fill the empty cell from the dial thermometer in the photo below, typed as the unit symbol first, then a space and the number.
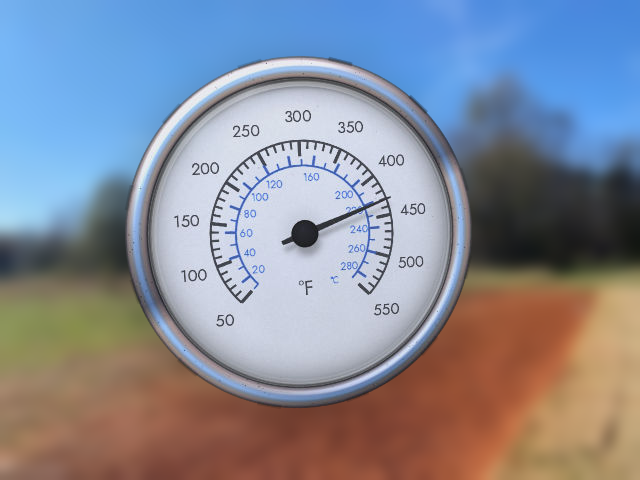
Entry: °F 430
